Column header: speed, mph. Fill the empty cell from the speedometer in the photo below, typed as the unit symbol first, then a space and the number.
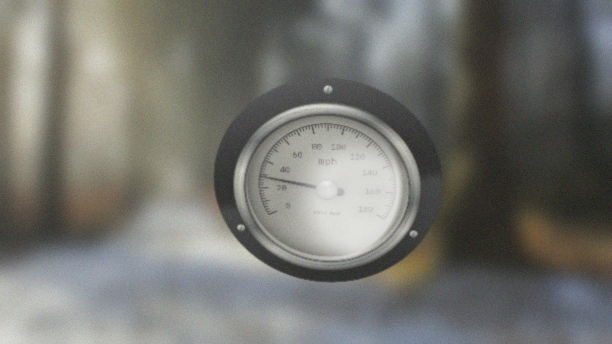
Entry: mph 30
